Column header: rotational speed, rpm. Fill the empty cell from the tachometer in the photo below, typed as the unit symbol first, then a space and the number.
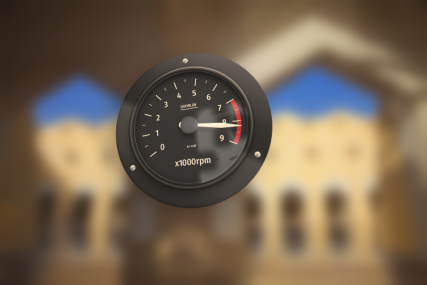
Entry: rpm 8250
